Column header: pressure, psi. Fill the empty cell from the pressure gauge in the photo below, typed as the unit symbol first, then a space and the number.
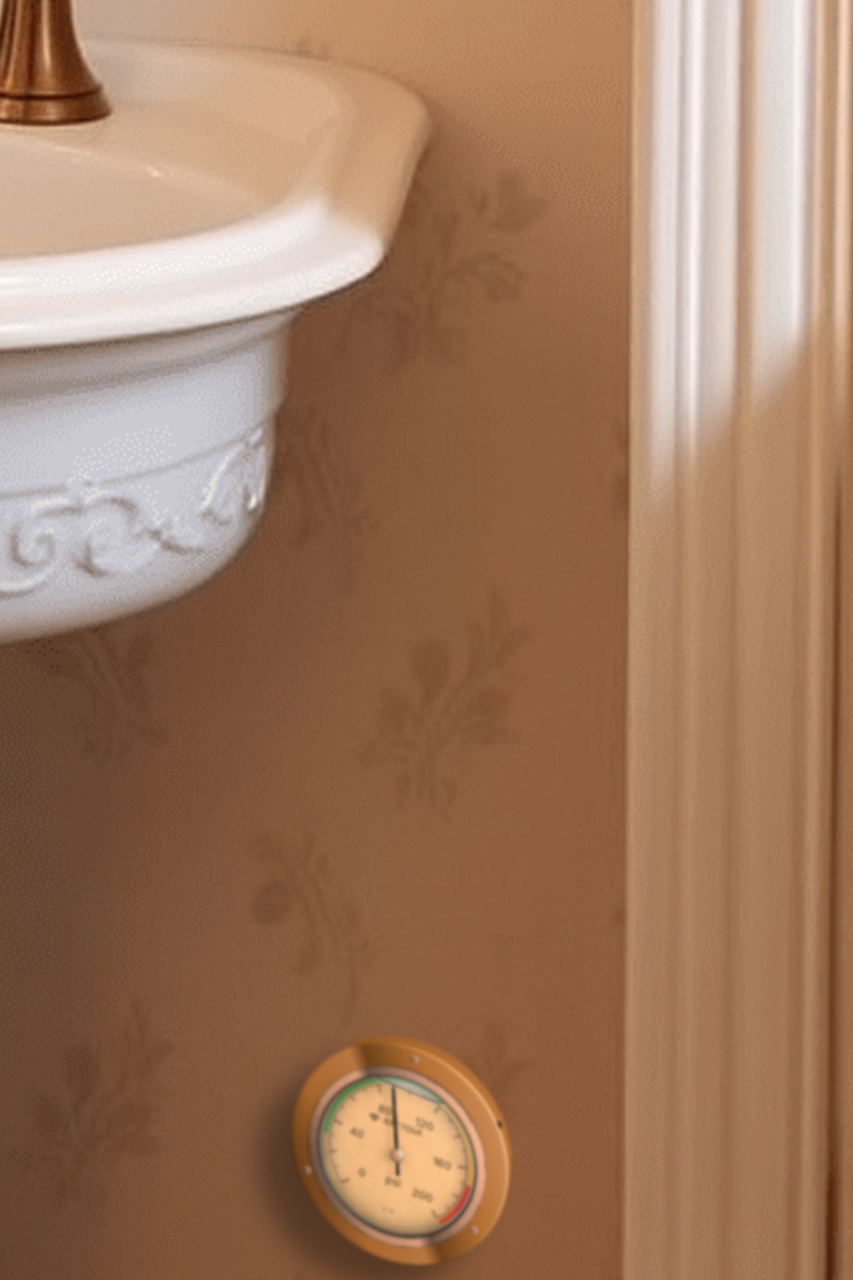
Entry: psi 90
